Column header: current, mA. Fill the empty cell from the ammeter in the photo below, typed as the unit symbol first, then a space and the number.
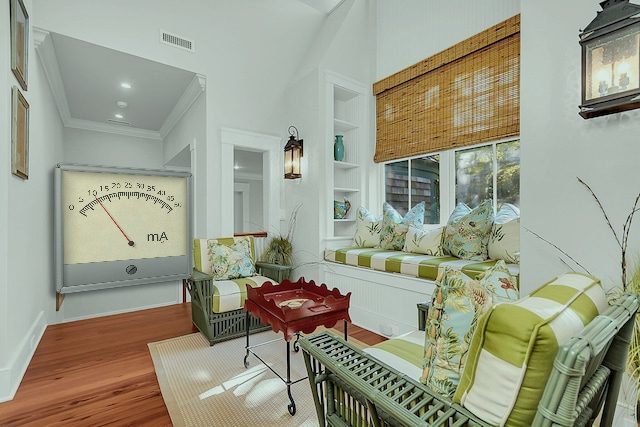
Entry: mA 10
